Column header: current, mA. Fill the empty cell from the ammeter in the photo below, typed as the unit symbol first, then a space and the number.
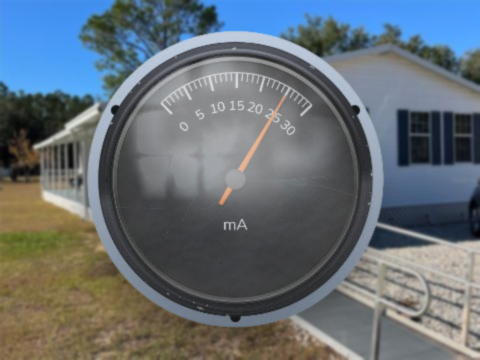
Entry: mA 25
